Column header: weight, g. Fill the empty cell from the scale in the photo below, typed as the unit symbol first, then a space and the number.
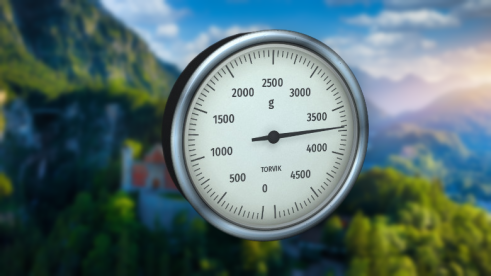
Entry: g 3700
